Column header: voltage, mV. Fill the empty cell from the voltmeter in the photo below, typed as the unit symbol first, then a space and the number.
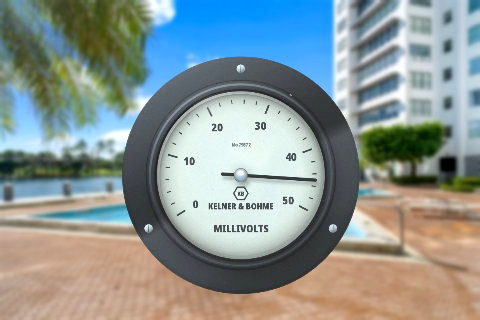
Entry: mV 45
